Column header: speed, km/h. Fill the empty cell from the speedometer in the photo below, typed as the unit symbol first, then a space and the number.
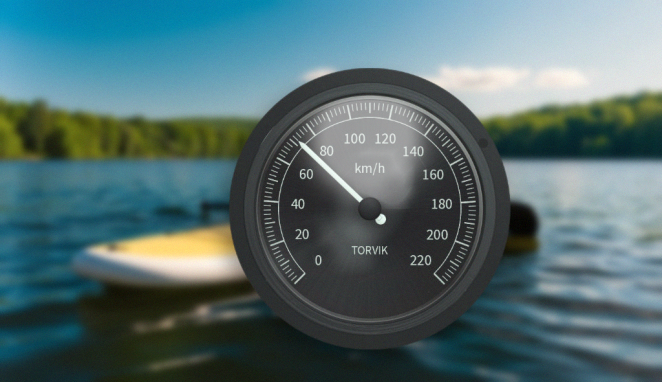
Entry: km/h 72
